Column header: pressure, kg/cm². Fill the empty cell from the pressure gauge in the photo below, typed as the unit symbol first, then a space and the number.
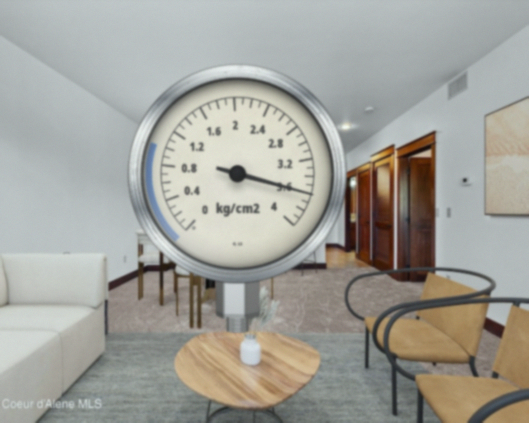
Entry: kg/cm² 3.6
